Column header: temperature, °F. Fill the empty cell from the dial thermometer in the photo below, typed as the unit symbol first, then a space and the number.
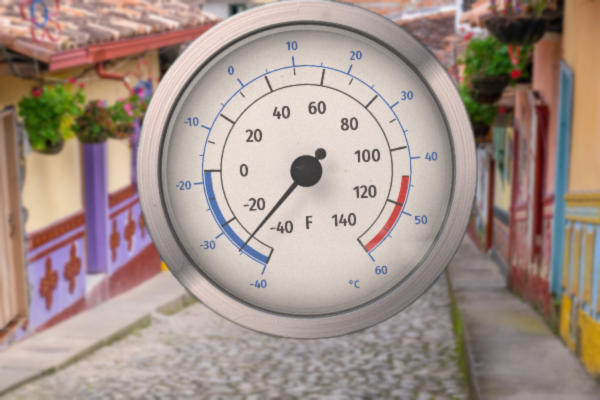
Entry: °F -30
